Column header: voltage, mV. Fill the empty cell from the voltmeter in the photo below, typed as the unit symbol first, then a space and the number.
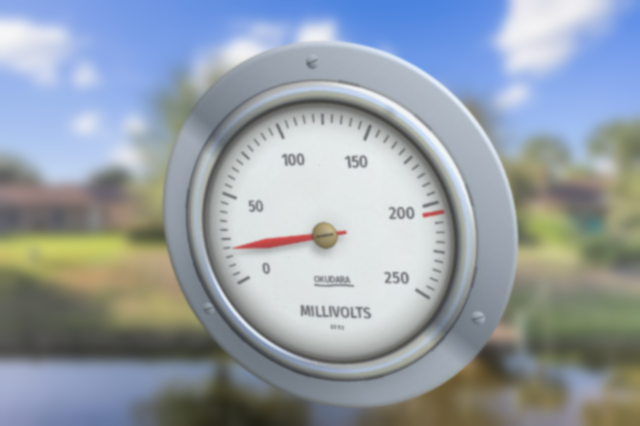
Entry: mV 20
